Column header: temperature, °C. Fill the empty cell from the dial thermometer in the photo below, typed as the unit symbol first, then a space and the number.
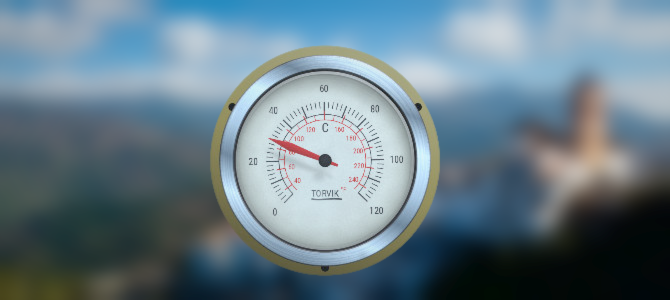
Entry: °C 30
